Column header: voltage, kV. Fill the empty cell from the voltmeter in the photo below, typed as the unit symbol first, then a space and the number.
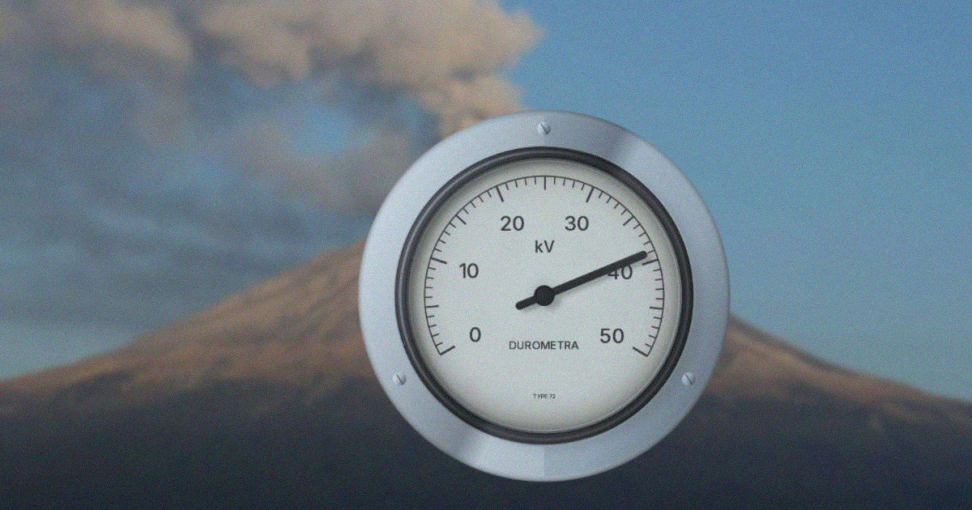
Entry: kV 39
